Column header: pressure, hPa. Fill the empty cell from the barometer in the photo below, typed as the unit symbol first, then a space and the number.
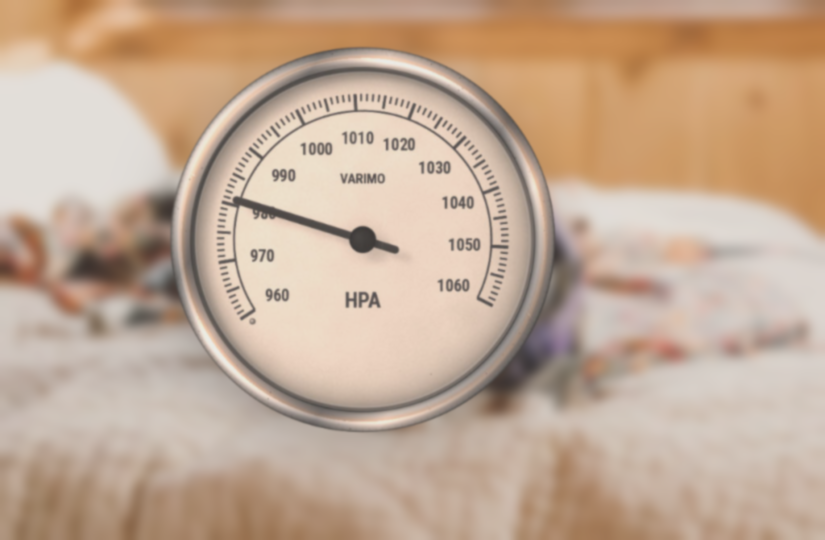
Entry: hPa 981
